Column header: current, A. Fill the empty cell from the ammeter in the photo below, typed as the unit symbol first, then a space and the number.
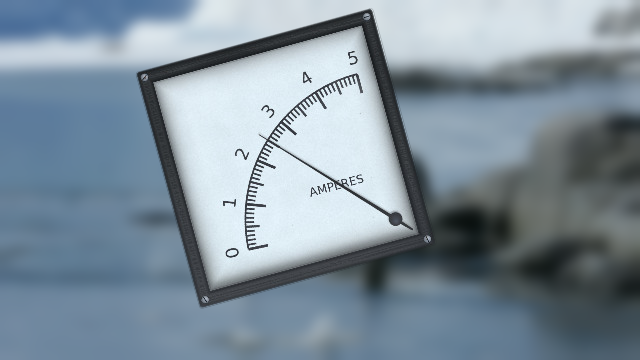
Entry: A 2.5
